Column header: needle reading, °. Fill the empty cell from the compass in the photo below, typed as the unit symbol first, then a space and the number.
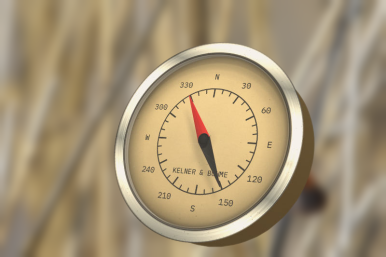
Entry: ° 330
